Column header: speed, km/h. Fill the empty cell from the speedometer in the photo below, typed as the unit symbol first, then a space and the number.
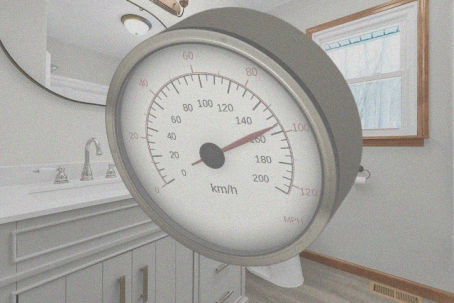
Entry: km/h 155
